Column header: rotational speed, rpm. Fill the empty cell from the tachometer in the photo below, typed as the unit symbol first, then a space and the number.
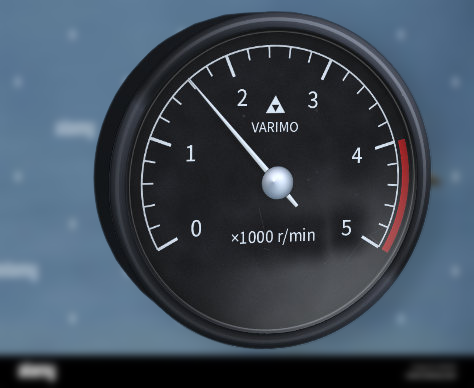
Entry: rpm 1600
